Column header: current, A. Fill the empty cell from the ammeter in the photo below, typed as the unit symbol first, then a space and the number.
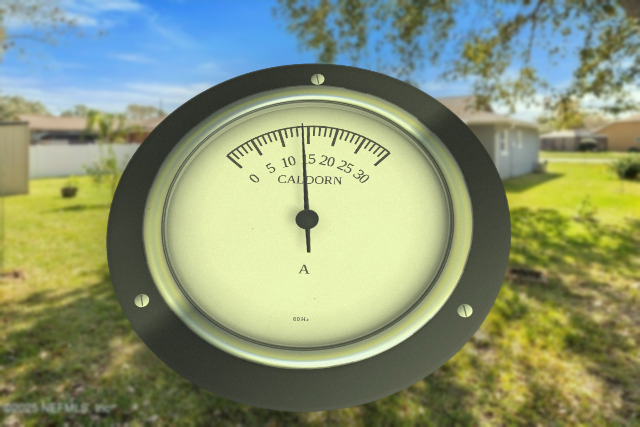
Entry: A 14
